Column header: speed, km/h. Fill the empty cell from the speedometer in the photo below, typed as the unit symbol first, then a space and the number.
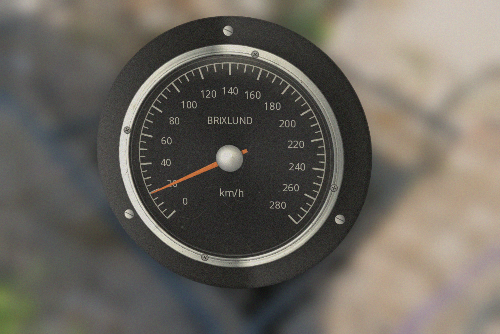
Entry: km/h 20
